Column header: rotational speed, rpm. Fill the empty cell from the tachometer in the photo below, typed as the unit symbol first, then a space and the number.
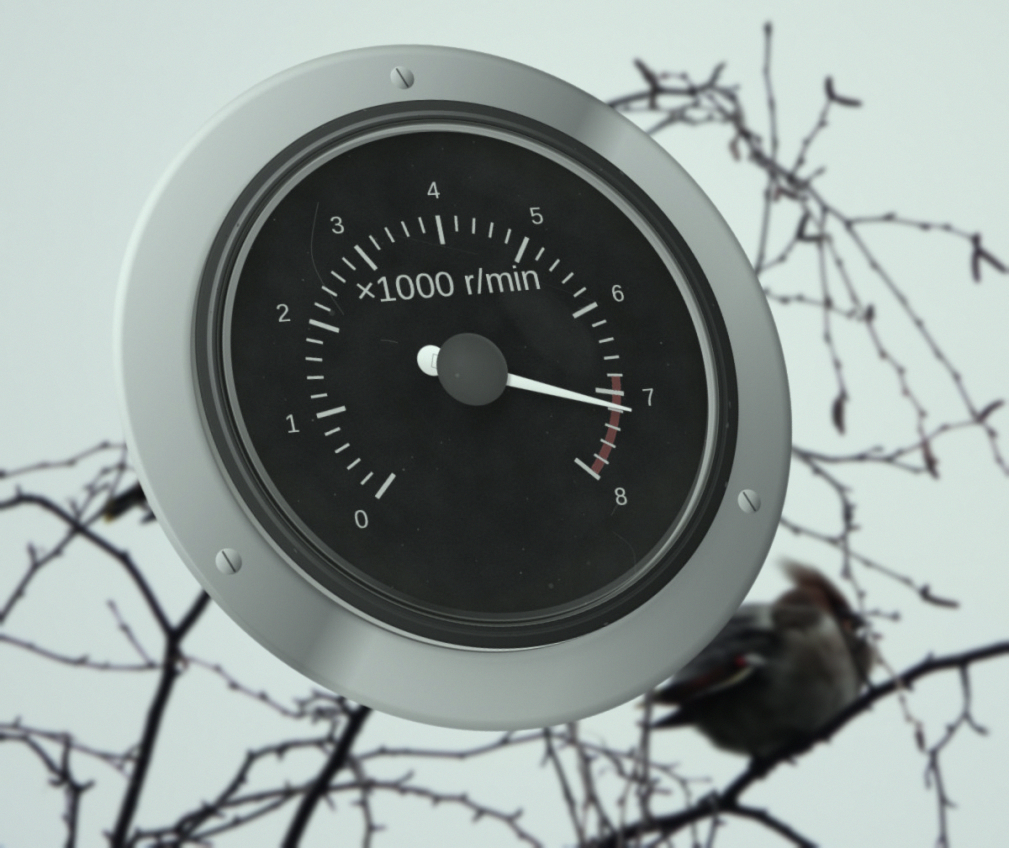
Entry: rpm 7200
